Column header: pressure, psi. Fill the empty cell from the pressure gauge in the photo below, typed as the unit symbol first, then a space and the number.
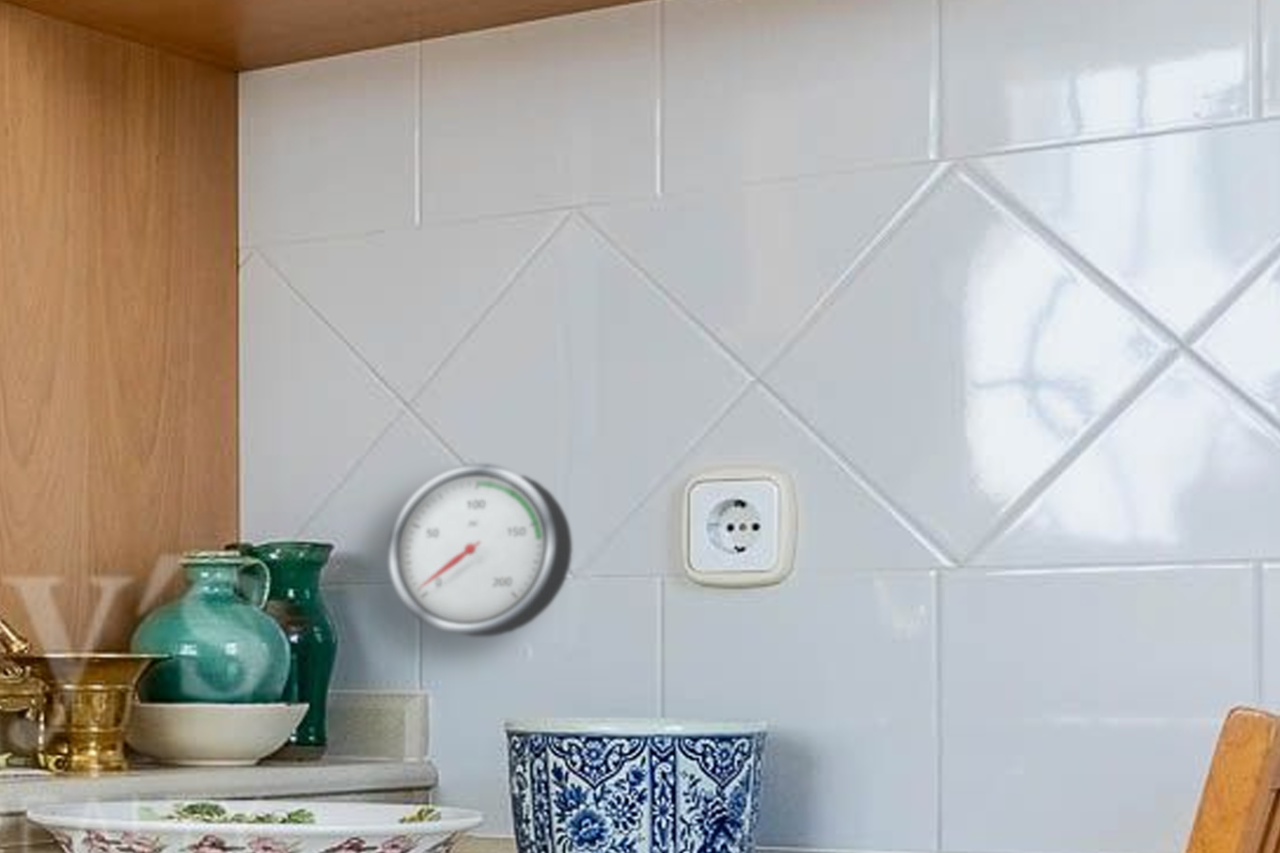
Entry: psi 5
